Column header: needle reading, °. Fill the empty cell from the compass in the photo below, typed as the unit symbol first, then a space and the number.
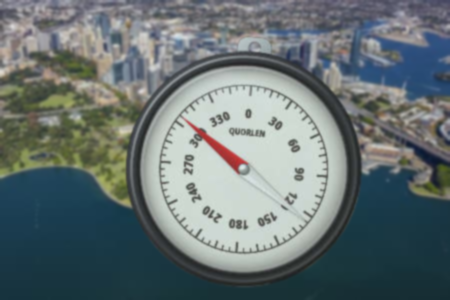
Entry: ° 305
